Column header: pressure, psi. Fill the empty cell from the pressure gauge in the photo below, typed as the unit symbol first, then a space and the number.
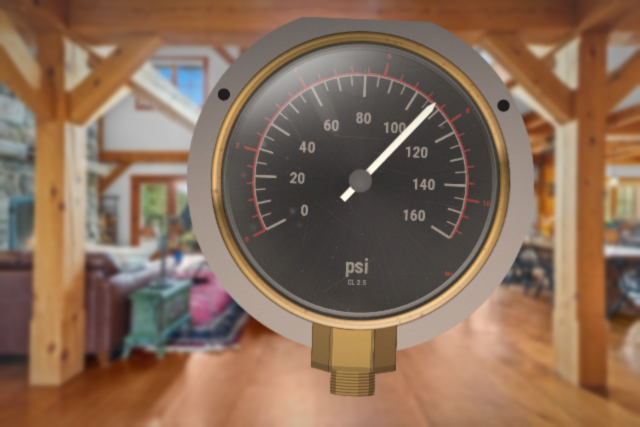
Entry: psi 107.5
